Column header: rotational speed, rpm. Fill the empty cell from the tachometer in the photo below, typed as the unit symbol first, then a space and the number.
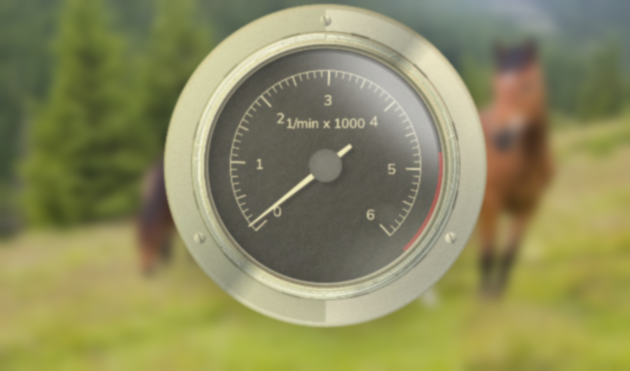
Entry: rpm 100
